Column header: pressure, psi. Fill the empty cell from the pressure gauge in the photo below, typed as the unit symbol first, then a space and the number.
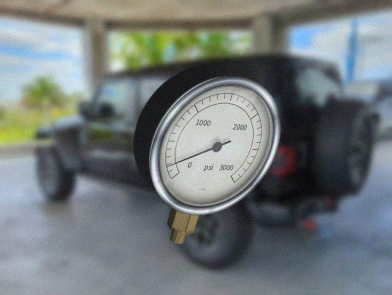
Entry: psi 200
